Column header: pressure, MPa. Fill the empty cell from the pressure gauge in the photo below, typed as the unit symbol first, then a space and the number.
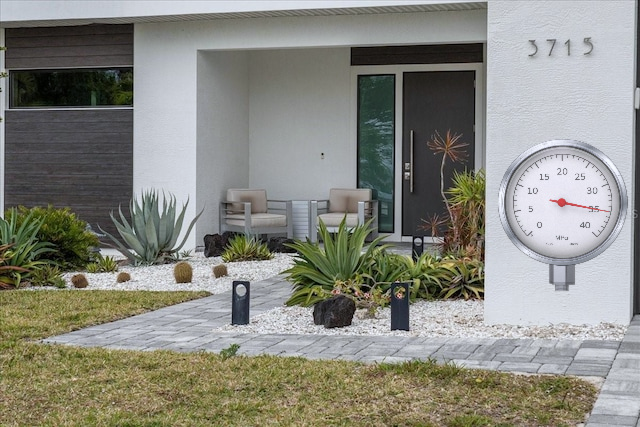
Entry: MPa 35
